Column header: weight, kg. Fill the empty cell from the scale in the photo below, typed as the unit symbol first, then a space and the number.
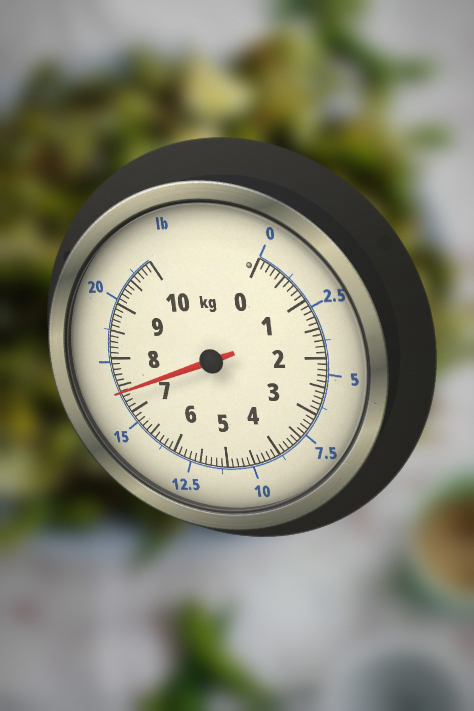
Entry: kg 7.4
